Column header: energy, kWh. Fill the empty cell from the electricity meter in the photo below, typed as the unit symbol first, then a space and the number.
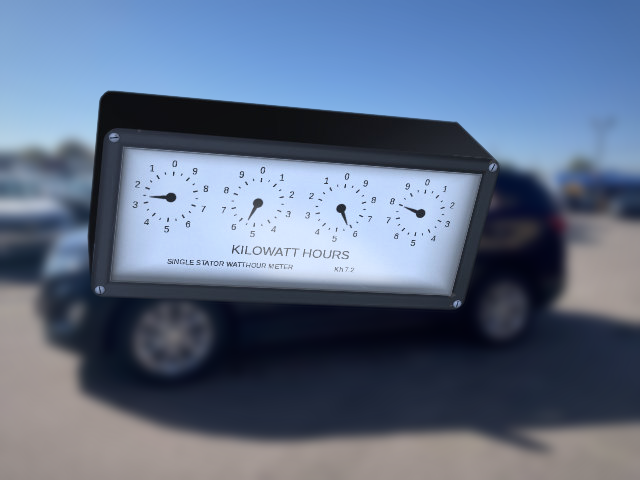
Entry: kWh 2558
